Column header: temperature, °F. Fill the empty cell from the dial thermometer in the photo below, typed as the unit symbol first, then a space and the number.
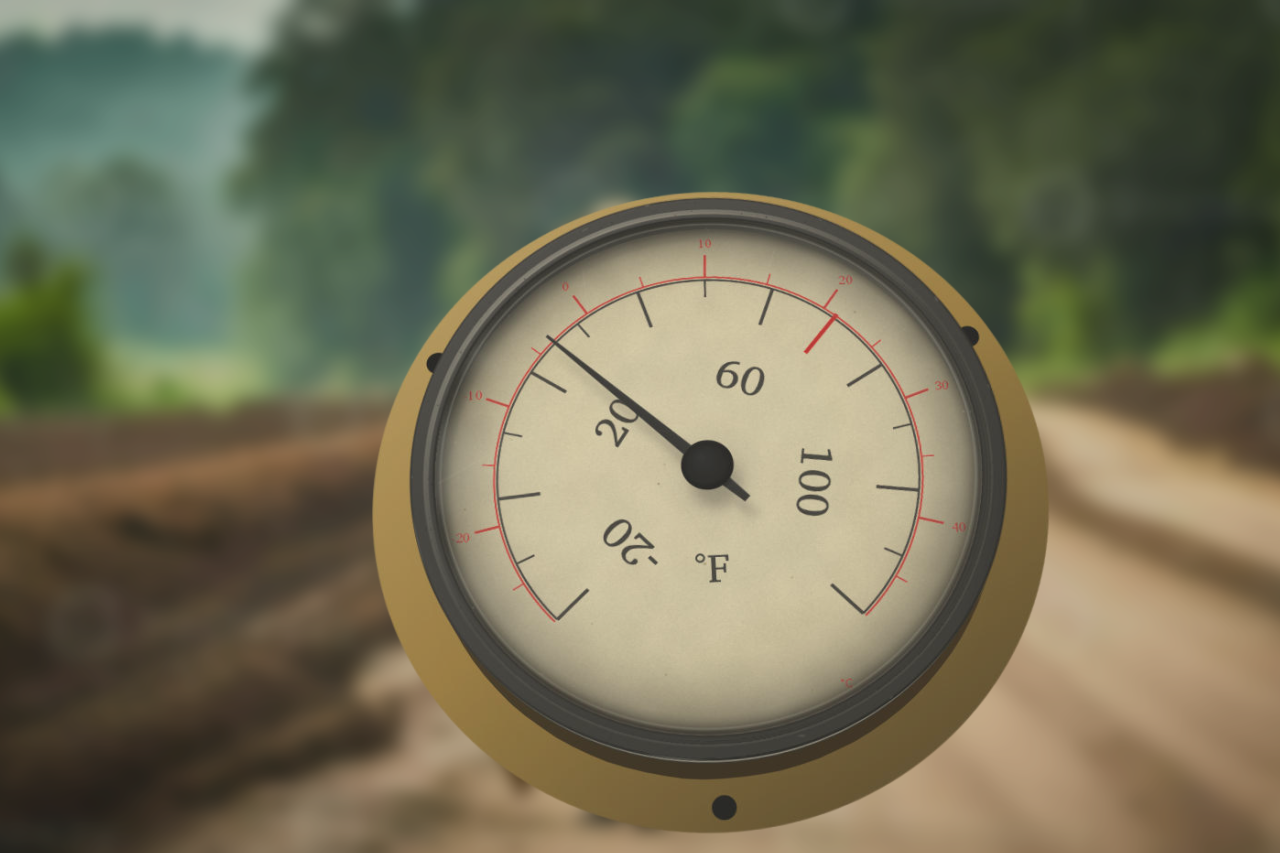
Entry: °F 25
